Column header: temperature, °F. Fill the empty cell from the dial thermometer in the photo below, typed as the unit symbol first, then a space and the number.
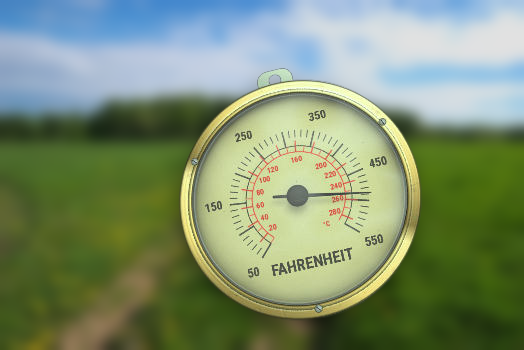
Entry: °F 490
